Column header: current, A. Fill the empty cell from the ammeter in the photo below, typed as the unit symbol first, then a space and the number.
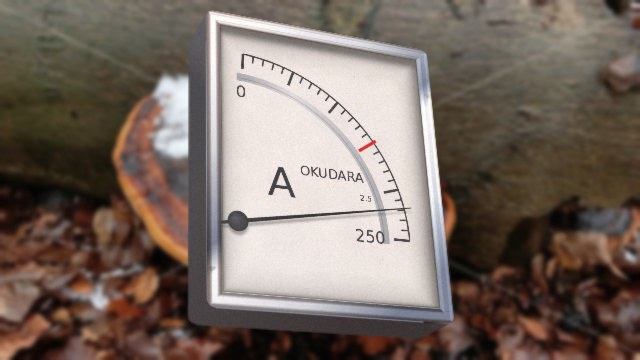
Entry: A 220
